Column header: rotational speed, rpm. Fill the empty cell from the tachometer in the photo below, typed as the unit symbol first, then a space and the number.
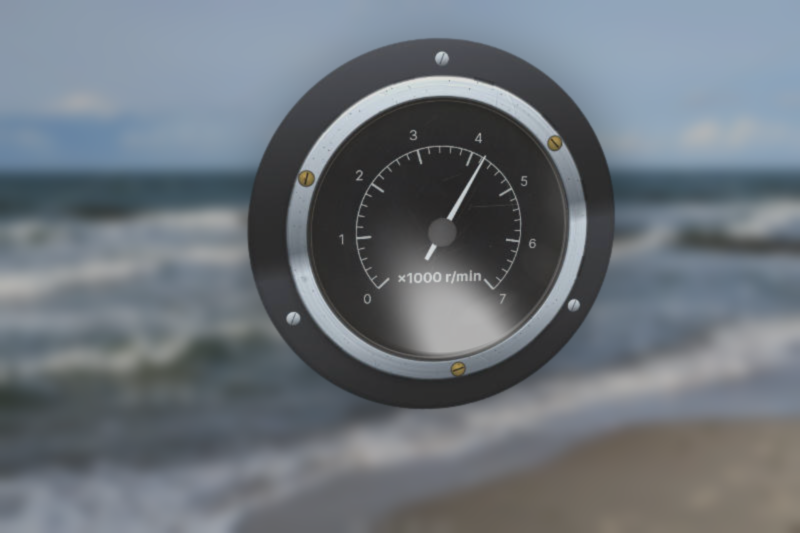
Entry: rpm 4200
